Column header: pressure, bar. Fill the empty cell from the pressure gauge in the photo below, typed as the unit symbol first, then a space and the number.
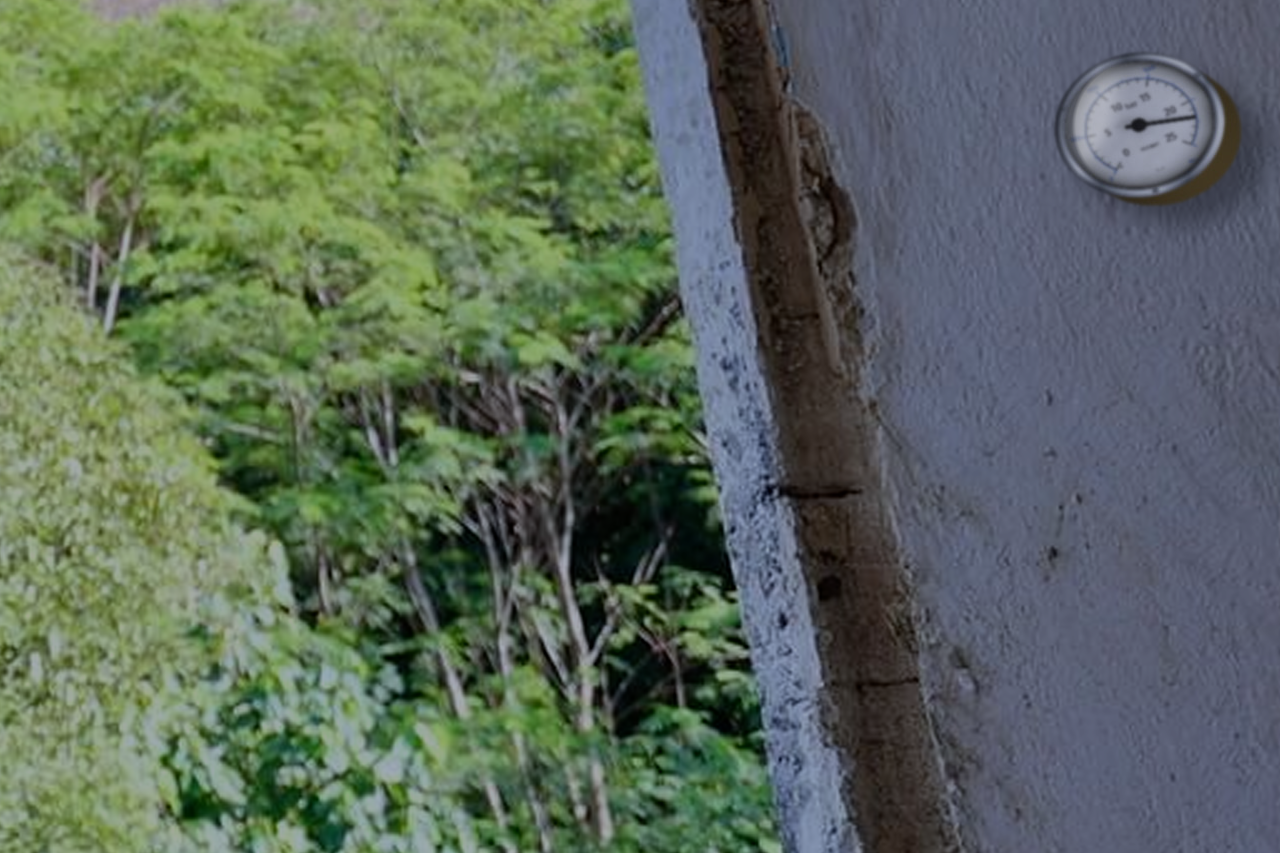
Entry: bar 22
